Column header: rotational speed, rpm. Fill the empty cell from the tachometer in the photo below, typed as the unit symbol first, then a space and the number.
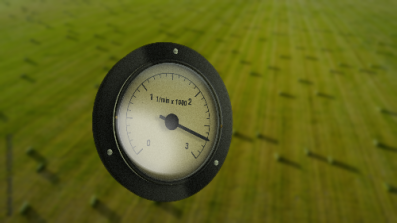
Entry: rpm 2700
